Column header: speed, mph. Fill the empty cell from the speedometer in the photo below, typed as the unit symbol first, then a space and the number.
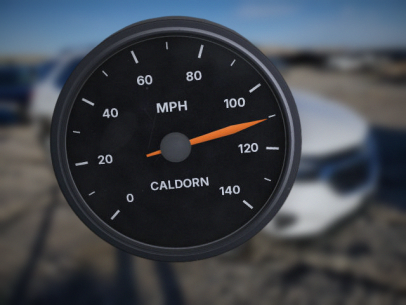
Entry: mph 110
